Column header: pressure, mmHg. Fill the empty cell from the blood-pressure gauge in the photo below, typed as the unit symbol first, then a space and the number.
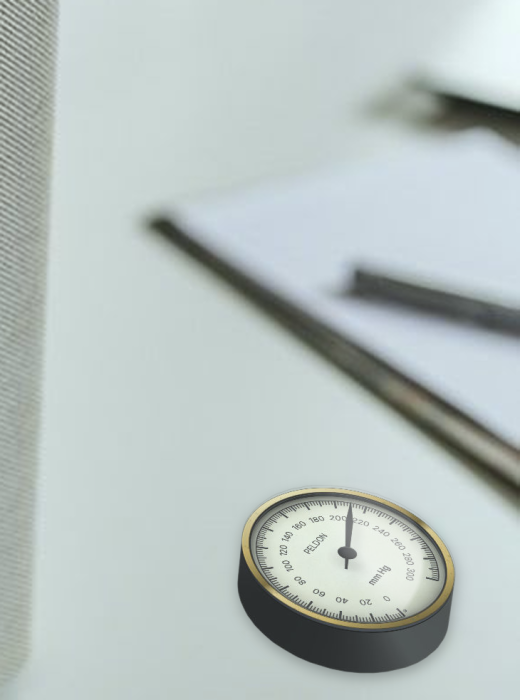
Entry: mmHg 210
